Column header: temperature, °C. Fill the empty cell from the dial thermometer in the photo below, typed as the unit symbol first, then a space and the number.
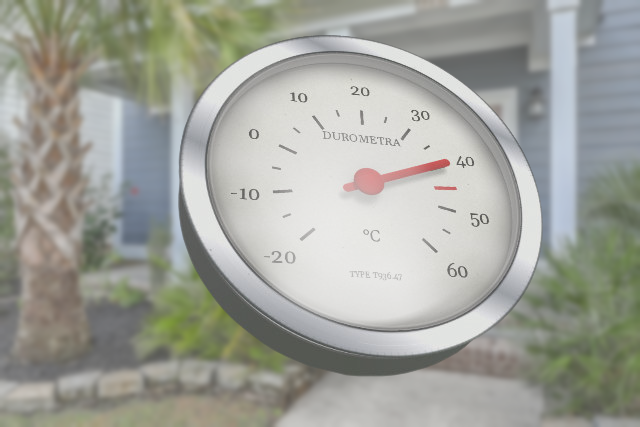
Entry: °C 40
